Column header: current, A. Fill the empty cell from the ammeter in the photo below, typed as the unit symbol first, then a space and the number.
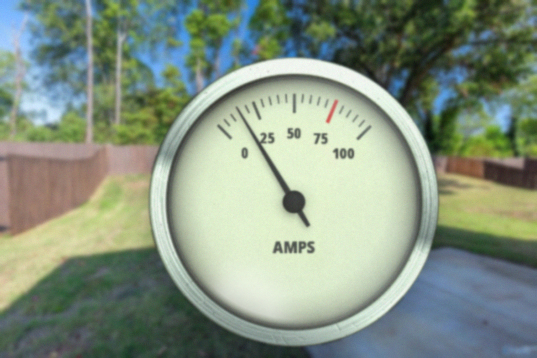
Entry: A 15
